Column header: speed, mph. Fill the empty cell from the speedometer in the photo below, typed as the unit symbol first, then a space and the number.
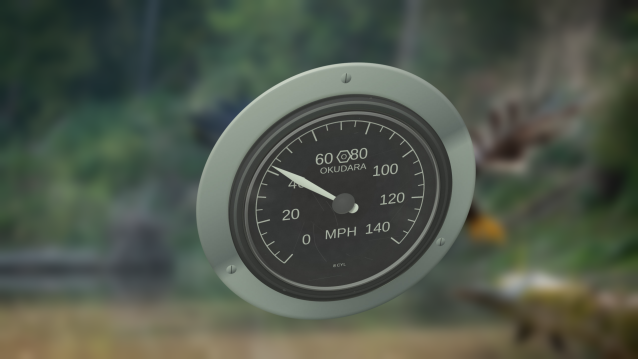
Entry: mph 42.5
